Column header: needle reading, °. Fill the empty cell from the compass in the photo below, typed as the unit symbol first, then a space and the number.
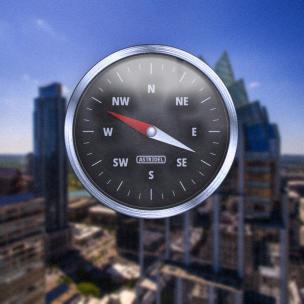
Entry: ° 295
